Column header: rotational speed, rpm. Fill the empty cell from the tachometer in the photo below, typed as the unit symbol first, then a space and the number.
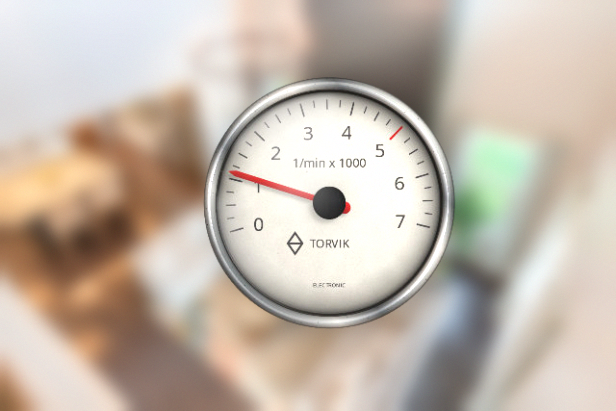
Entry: rpm 1125
